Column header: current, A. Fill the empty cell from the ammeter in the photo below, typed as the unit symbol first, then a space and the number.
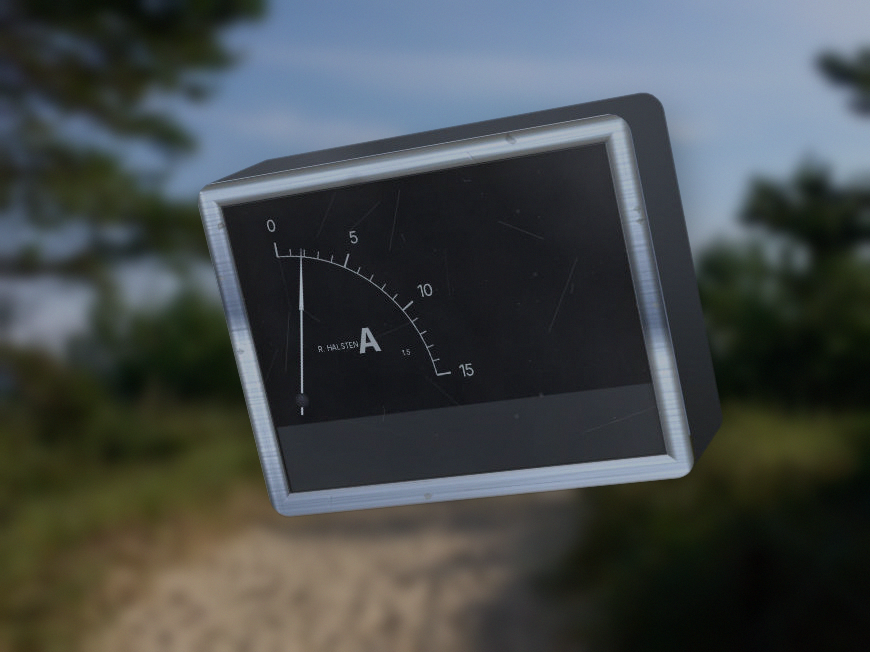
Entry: A 2
